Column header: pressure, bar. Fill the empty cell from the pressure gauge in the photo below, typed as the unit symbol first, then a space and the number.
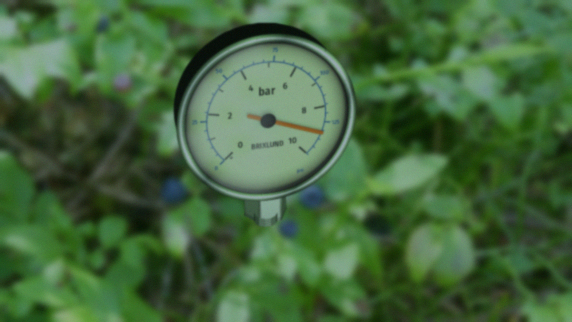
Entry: bar 9
